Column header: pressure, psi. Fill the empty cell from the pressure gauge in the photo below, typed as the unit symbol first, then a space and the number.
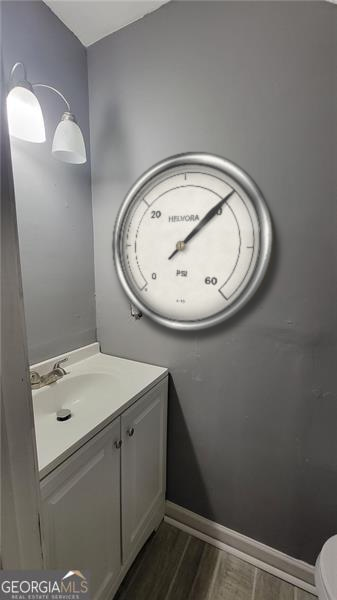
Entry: psi 40
